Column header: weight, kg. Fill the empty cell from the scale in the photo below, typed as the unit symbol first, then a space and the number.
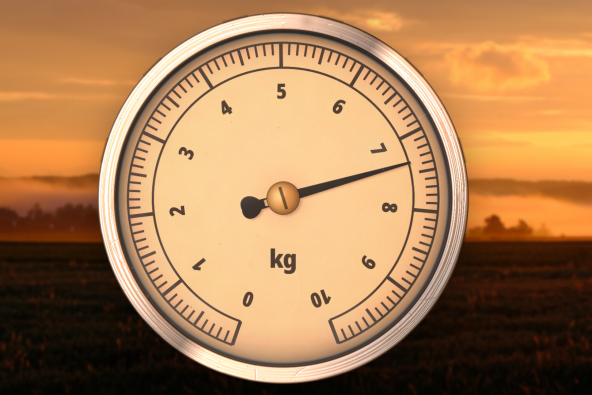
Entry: kg 7.35
